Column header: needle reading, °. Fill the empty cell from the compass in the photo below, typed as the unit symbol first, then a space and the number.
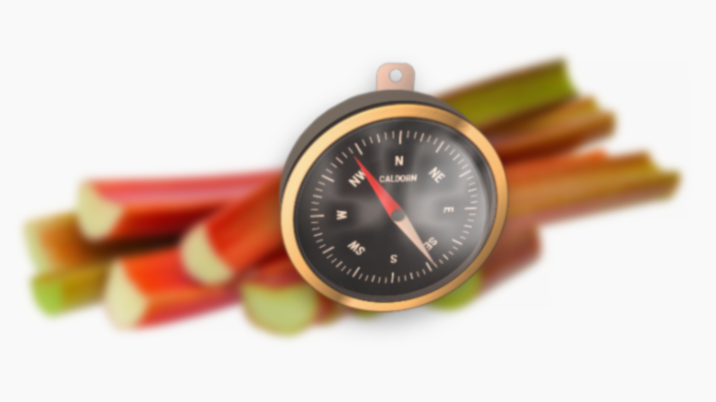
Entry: ° 325
